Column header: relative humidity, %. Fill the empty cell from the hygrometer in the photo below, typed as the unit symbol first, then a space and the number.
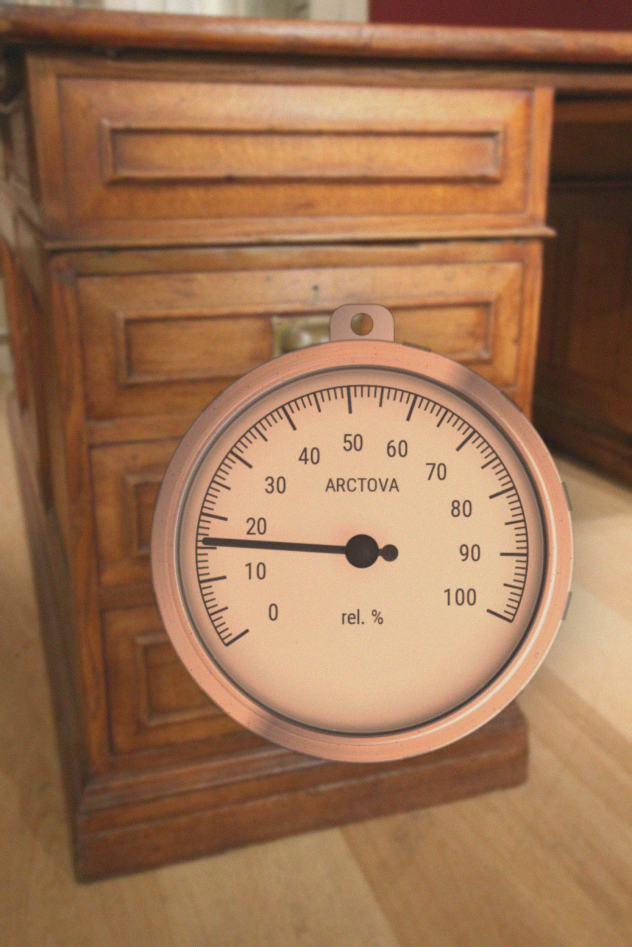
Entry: % 16
